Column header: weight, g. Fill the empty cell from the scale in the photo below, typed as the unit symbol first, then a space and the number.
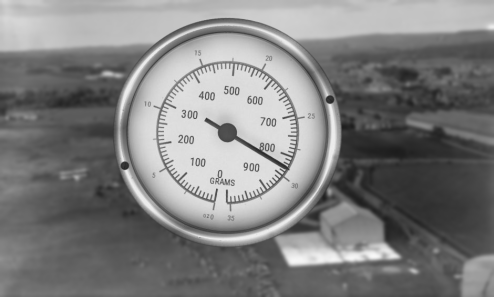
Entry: g 830
